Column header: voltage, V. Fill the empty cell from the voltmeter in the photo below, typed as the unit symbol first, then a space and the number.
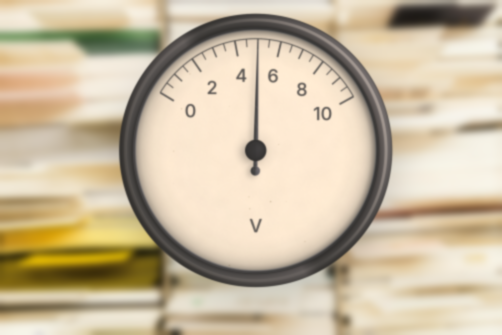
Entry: V 5
